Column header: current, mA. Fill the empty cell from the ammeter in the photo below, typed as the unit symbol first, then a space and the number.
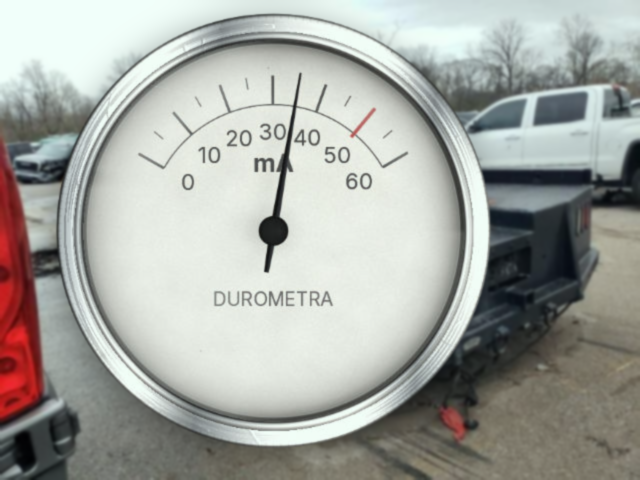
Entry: mA 35
